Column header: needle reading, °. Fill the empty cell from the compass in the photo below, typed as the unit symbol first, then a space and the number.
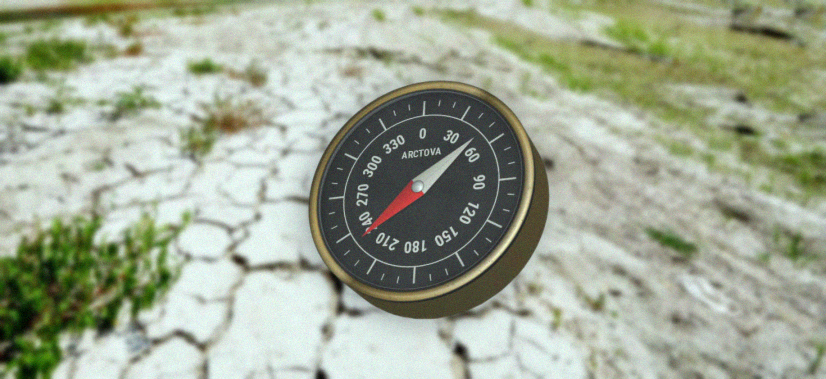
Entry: ° 230
